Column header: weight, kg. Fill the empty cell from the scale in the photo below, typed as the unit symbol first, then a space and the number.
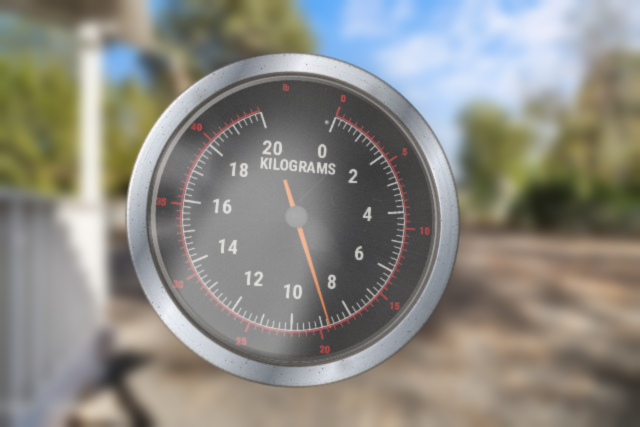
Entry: kg 8.8
